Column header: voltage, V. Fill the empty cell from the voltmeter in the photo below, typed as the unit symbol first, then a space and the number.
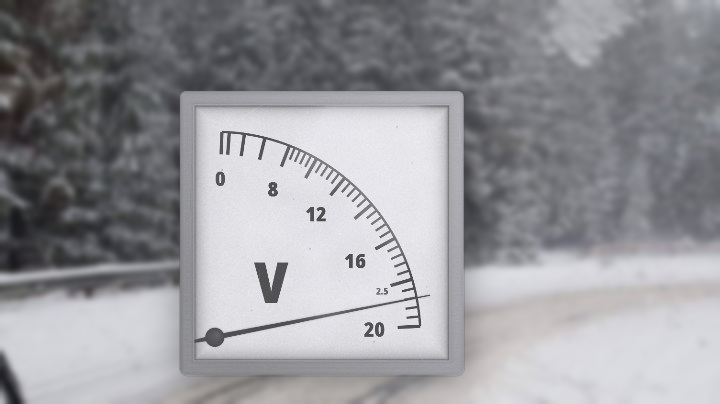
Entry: V 18.8
